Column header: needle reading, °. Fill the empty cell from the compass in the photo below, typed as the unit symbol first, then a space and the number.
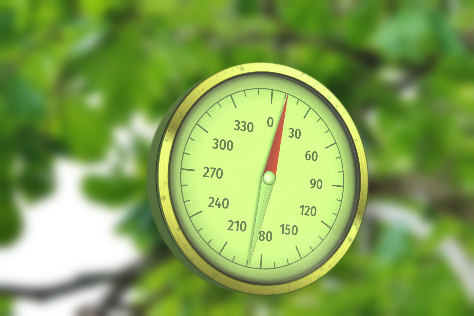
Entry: ° 10
